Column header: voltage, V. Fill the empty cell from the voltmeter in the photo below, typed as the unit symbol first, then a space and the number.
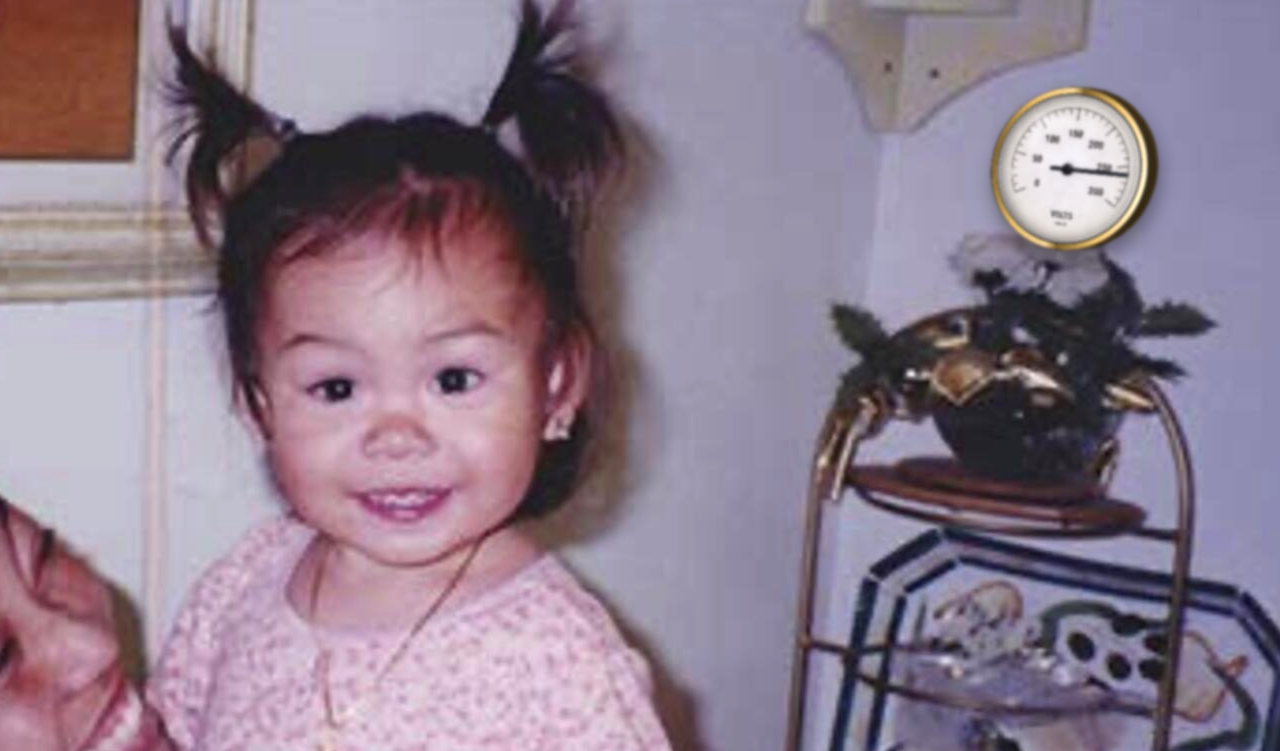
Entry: V 260
